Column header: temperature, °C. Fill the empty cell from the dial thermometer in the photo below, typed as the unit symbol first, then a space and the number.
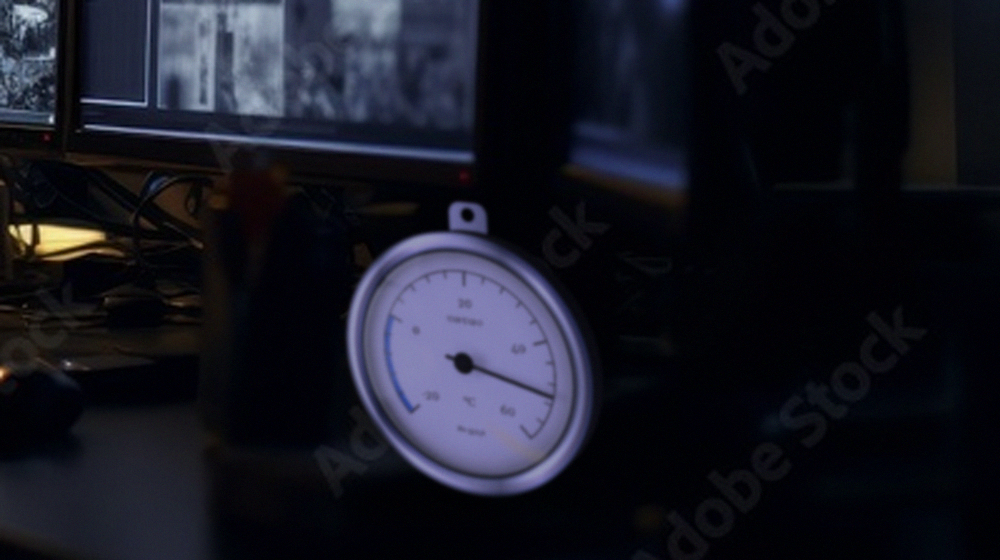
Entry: °C 50
